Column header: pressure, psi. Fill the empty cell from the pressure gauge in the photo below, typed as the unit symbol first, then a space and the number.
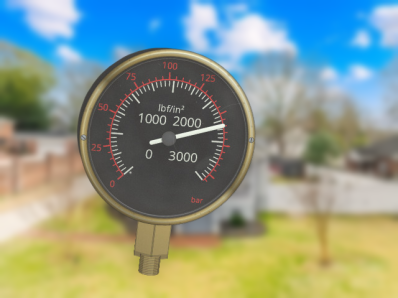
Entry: psi 2300
